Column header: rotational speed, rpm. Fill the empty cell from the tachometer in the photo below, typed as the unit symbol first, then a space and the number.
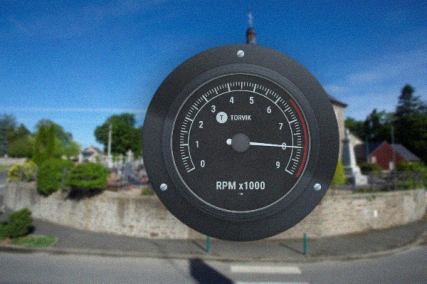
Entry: rpm 8000
